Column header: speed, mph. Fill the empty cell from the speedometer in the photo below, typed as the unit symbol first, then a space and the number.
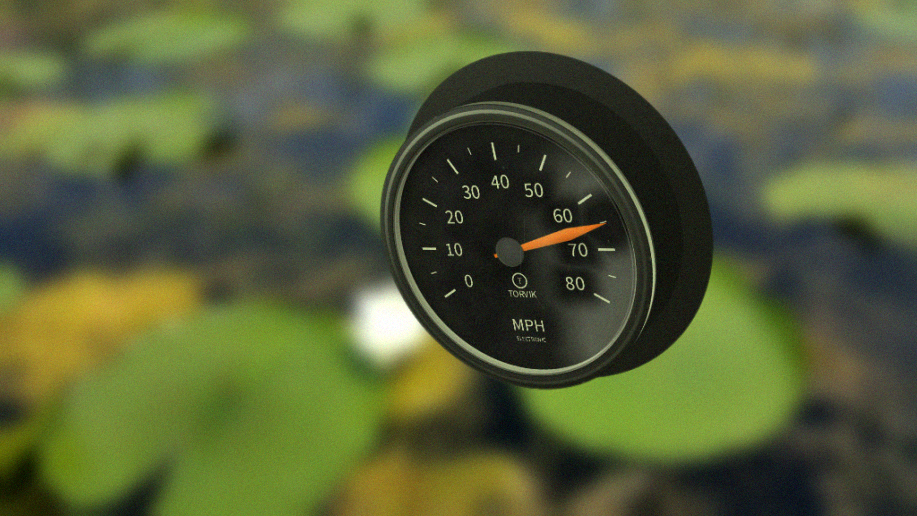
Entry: mph 65
